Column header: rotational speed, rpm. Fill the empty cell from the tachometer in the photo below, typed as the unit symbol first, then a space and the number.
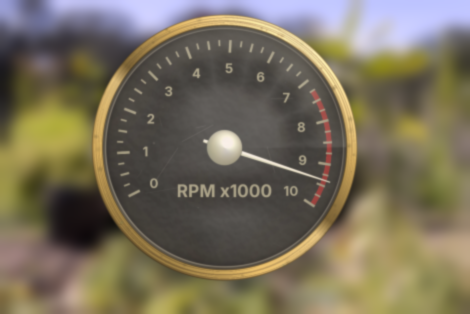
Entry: rpm 9375
